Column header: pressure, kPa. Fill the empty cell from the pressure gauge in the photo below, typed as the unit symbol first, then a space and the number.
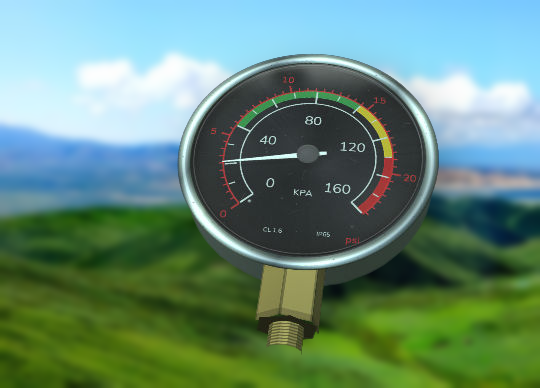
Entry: kPa 20
